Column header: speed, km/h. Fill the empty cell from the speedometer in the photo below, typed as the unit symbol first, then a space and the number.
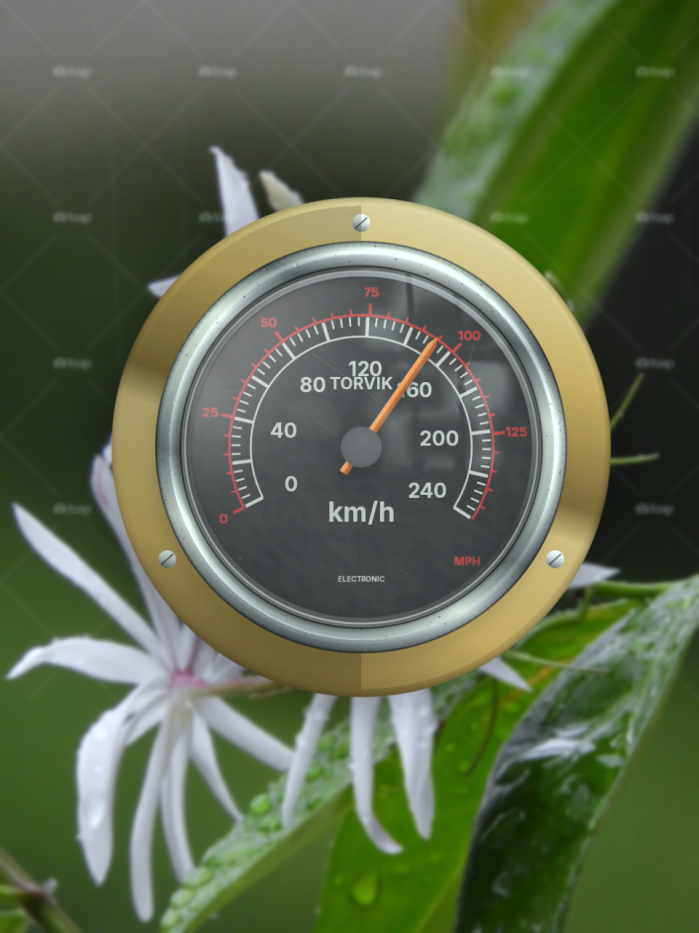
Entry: km/h 152
